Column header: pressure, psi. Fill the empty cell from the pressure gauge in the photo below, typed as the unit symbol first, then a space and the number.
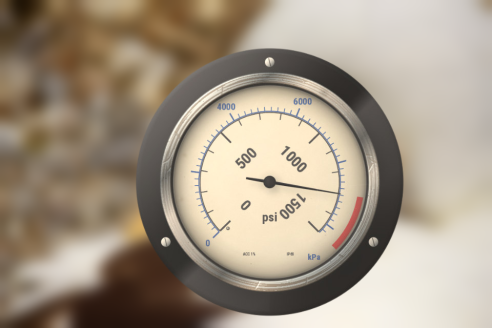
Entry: psi 1300
